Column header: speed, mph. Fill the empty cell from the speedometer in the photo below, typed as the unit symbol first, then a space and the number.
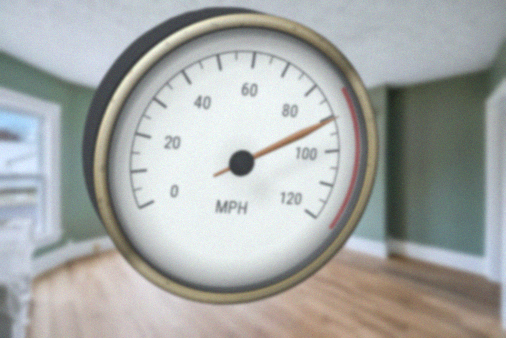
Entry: mph 90
